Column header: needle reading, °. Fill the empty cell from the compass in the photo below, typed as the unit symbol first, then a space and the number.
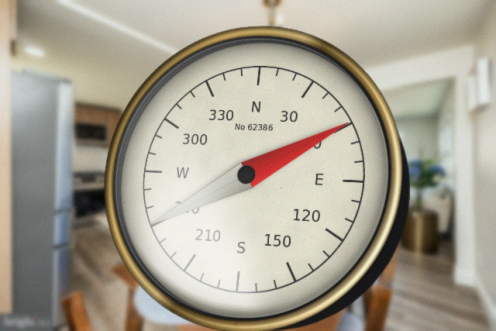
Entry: ° 60
